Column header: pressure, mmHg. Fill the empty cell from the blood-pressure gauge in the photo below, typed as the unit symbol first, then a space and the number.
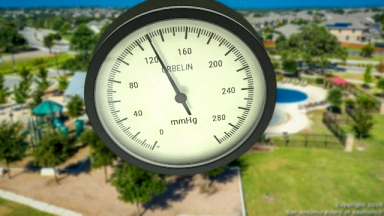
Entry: mmHg 130
